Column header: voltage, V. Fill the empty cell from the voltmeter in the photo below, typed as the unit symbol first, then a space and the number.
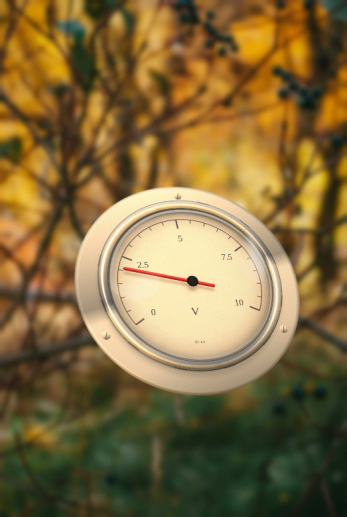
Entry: V 2
